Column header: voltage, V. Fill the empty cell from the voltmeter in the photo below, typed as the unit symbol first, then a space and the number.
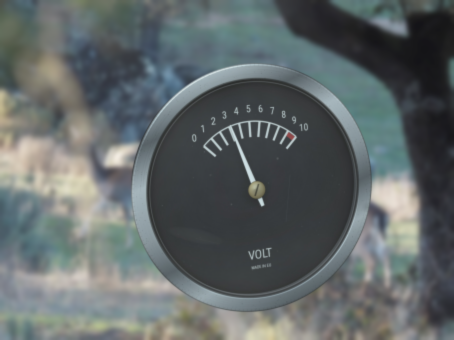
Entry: V 3
